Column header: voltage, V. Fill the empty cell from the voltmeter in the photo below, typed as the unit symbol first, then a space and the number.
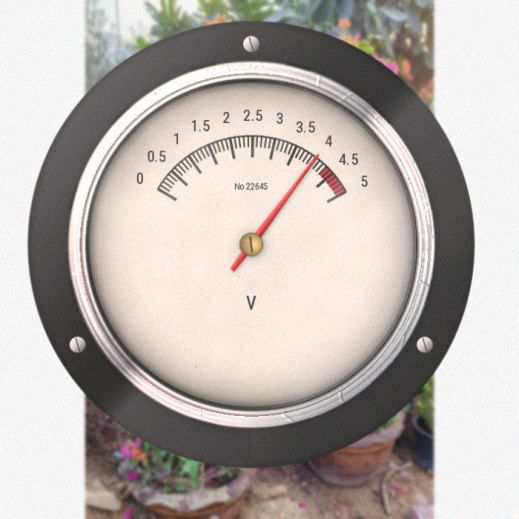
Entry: V 4
